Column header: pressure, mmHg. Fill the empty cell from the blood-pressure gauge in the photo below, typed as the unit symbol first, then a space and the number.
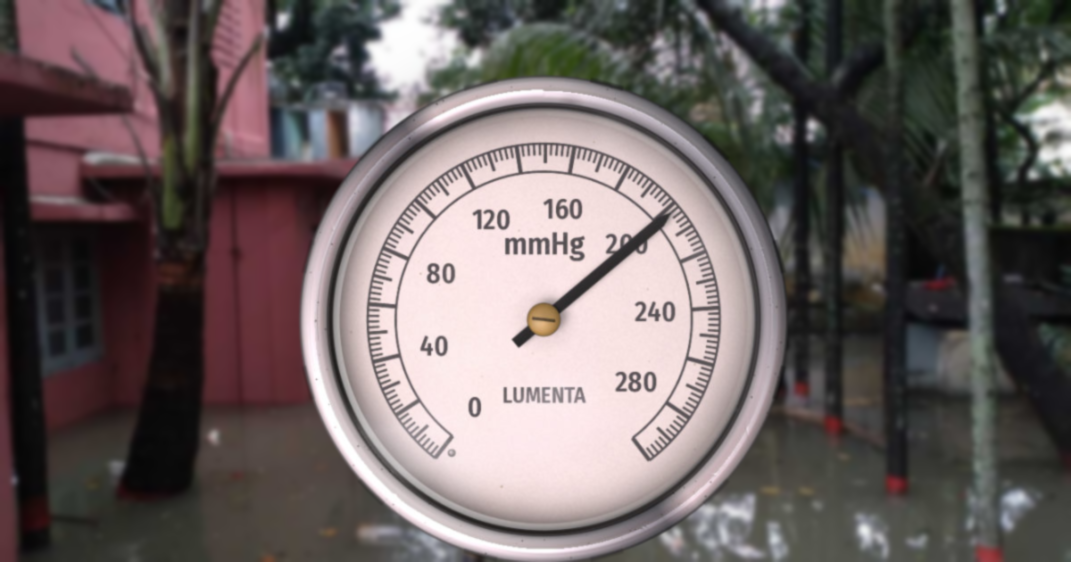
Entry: mmHg 202
